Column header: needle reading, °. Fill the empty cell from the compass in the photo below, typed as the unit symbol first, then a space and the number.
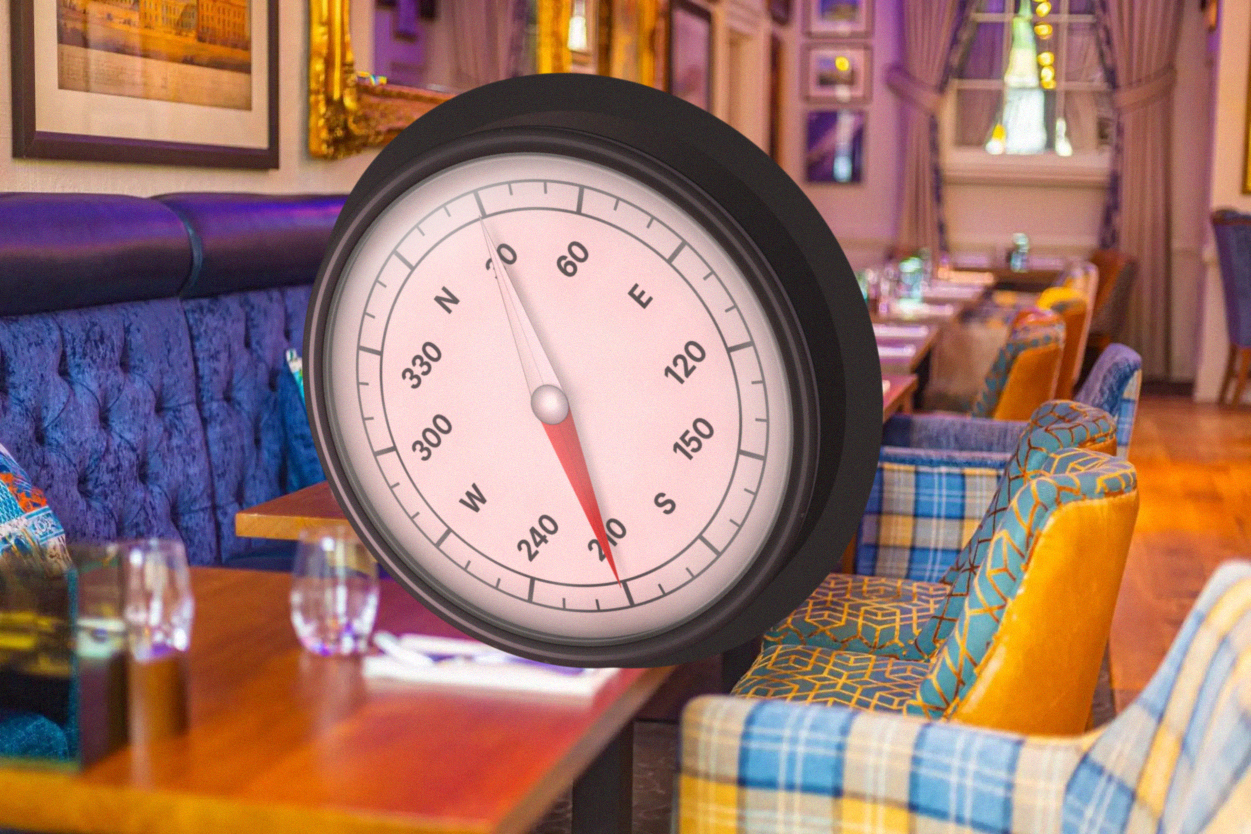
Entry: ° 210
